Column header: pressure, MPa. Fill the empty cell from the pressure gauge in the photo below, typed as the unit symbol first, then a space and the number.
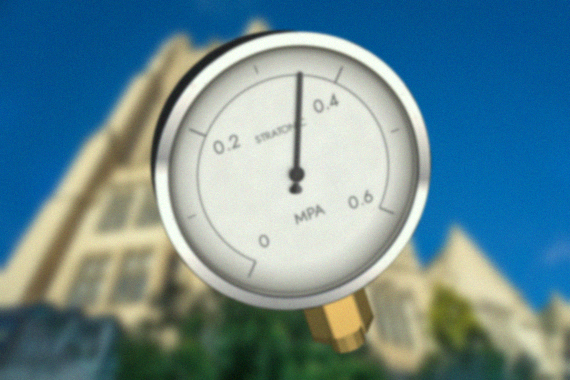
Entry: MPa 0.35
